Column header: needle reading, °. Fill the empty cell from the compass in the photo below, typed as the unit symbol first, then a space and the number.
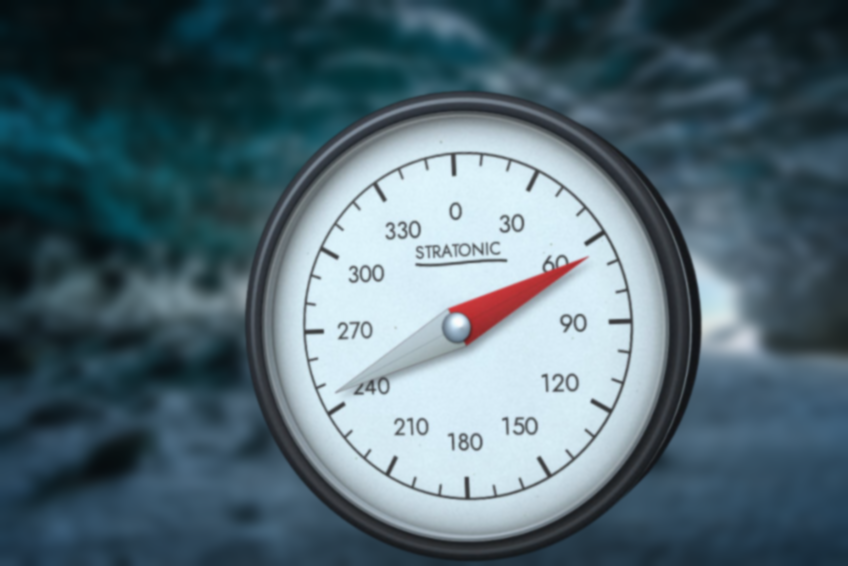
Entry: ° 65
